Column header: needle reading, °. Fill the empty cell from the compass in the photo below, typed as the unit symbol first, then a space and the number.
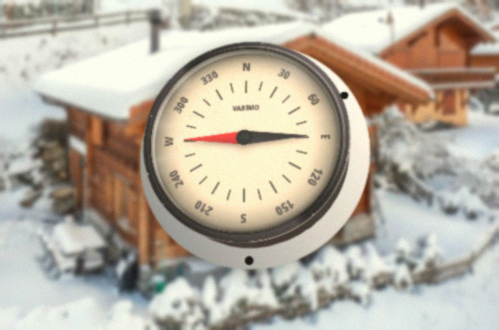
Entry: ° 270
